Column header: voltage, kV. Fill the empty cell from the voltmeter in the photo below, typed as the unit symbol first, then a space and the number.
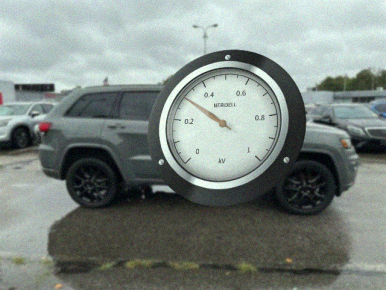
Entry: kV 0.3
